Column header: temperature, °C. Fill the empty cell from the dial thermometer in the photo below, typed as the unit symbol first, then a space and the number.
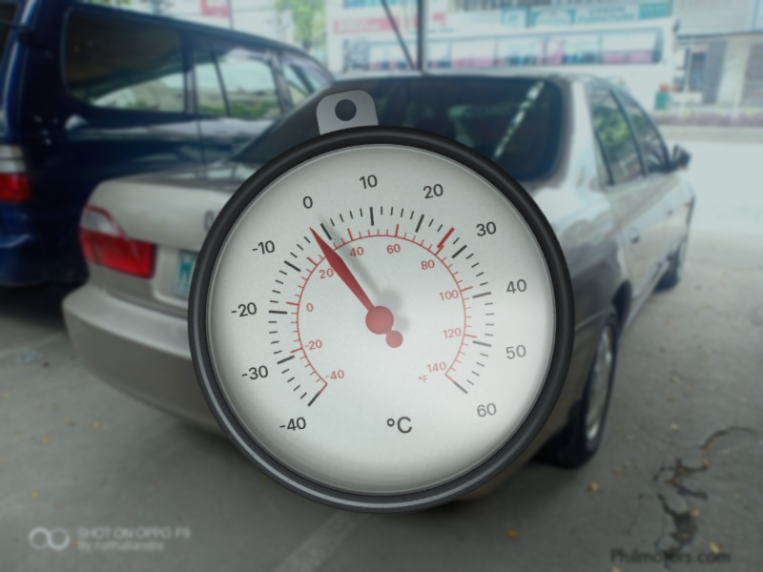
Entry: °C -2
